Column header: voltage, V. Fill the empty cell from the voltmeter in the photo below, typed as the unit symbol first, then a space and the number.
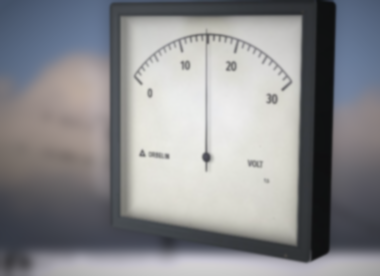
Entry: V 15
